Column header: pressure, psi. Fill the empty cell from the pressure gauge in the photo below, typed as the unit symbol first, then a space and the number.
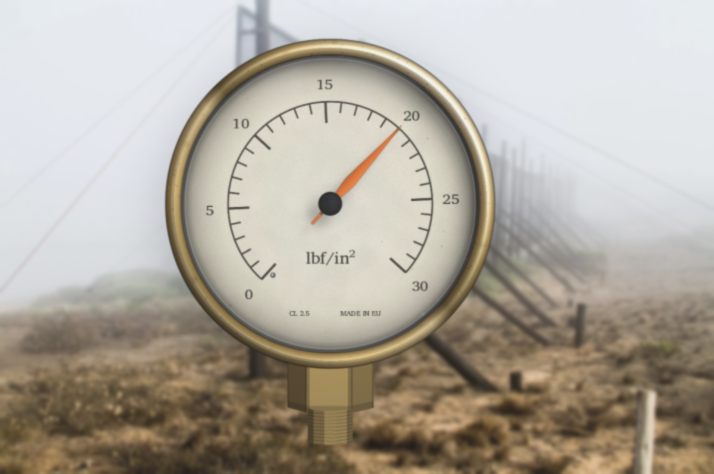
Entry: psi 20
